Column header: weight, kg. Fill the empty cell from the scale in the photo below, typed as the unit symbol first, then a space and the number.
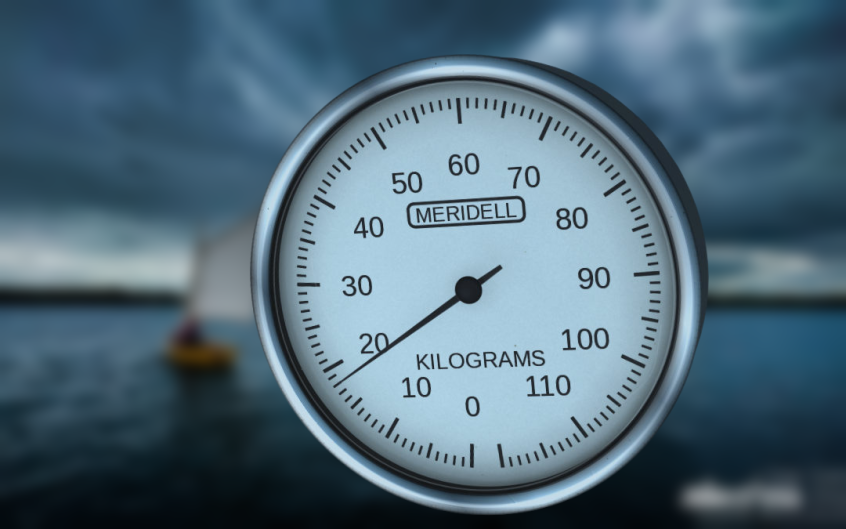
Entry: kg 18
